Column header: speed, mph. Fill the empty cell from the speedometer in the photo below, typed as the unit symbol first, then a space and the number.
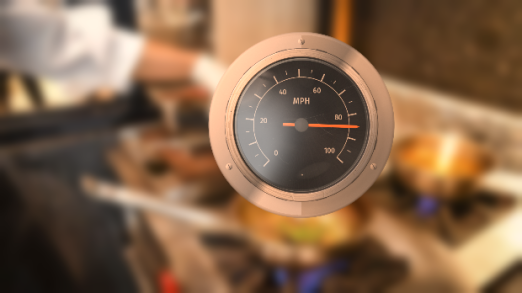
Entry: mph 85
